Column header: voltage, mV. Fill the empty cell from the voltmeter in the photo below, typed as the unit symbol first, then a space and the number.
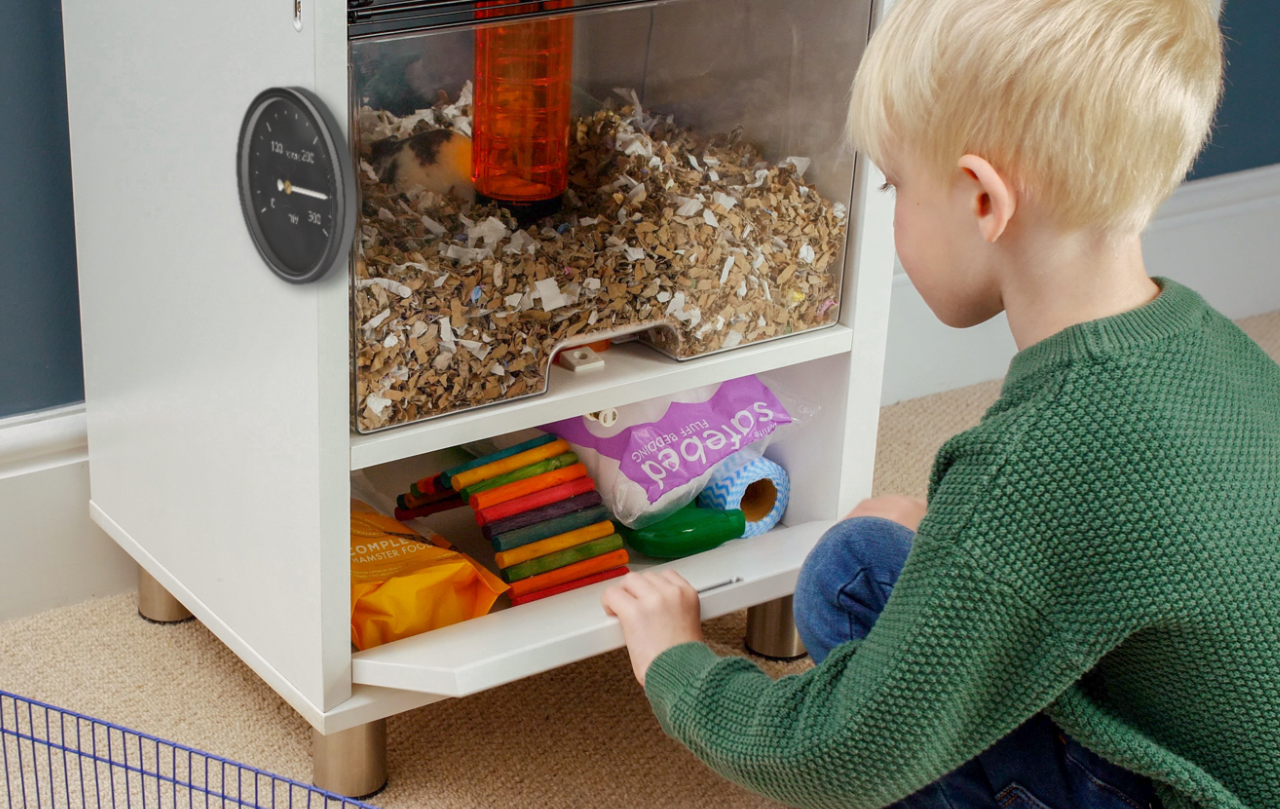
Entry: mV 260
